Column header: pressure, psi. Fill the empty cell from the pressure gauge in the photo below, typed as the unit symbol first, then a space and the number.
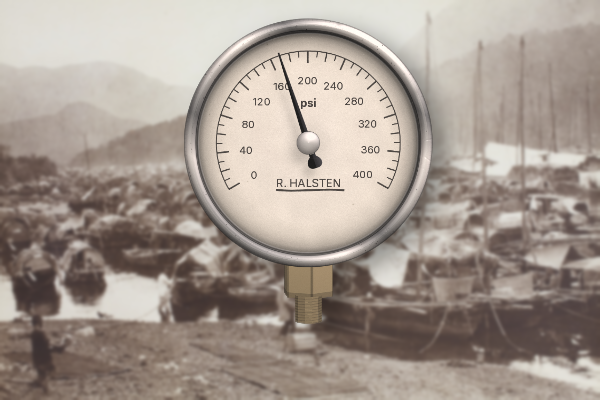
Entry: psi 170
